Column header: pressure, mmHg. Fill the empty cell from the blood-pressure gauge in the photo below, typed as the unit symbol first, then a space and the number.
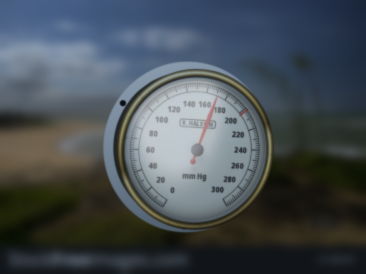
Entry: mmHg 170
